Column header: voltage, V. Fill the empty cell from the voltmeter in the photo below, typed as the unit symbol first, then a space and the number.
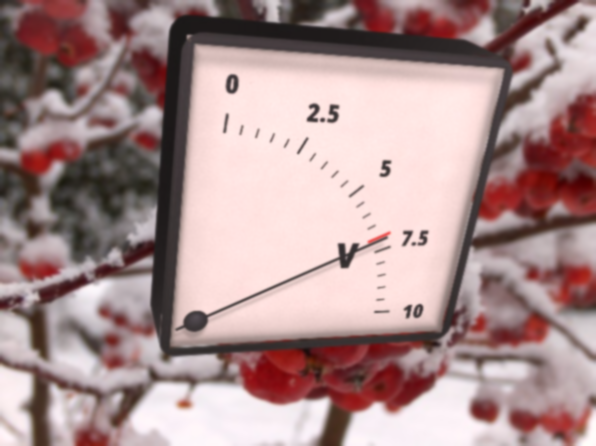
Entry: V 7
